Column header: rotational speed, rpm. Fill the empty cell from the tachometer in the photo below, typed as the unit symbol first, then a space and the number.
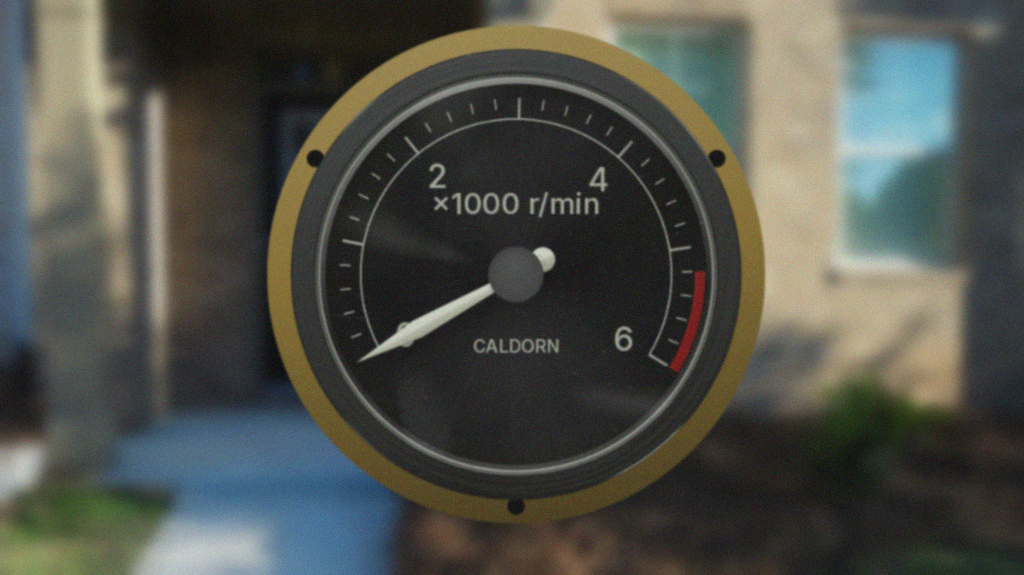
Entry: rpm 0
